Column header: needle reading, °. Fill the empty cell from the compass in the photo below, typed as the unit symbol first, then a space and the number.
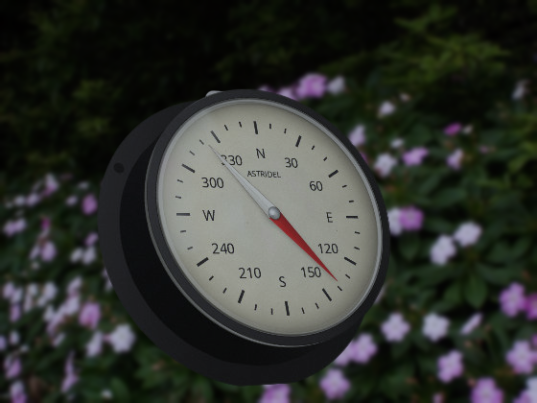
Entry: ° 140
